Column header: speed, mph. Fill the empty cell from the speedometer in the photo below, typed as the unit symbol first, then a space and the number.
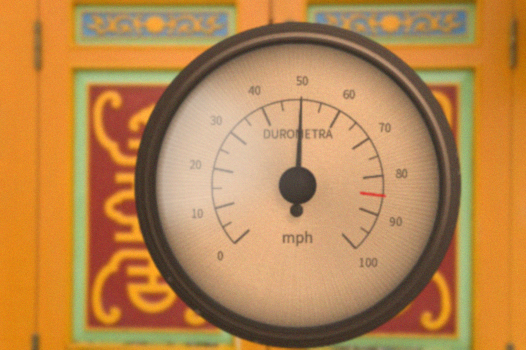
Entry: mph 50
